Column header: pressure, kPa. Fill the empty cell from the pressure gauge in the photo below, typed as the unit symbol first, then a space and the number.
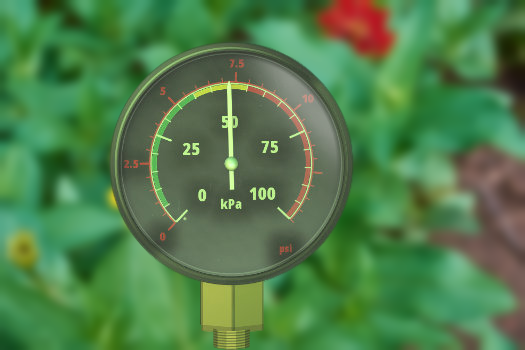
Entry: kPa 50
